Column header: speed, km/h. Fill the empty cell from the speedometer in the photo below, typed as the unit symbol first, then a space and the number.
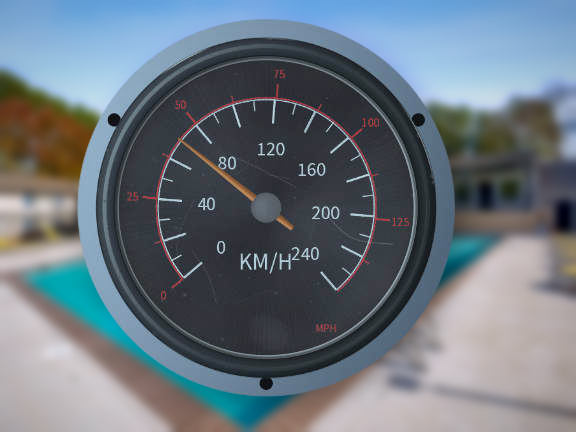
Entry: km/h 70
